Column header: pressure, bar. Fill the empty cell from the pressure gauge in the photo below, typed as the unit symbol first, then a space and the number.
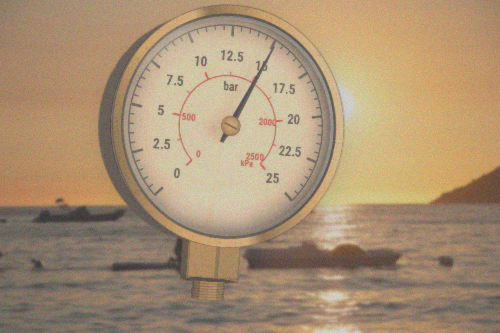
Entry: bar 15
